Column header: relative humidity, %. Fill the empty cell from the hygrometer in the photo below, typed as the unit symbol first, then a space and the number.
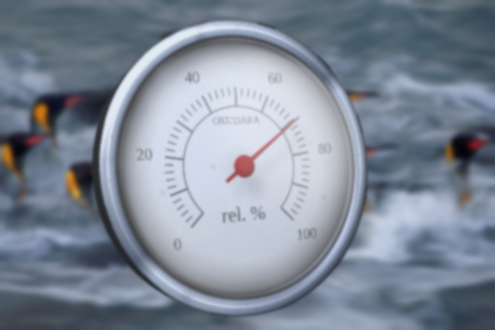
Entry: % 70
